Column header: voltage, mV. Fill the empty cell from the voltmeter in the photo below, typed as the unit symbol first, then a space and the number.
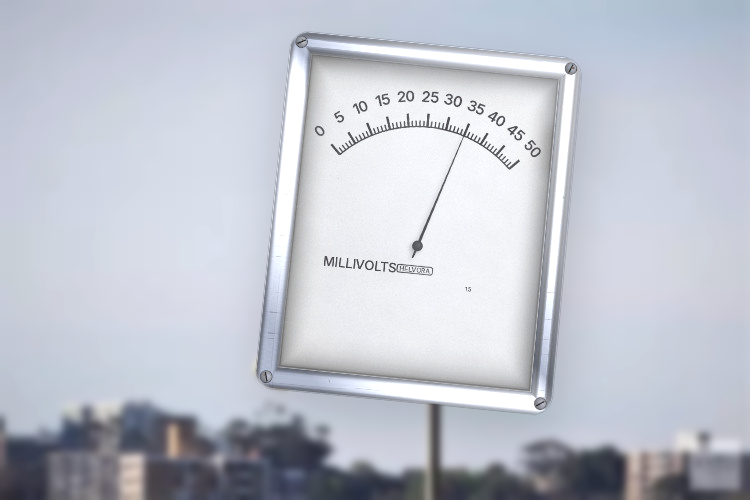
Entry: mV 35
